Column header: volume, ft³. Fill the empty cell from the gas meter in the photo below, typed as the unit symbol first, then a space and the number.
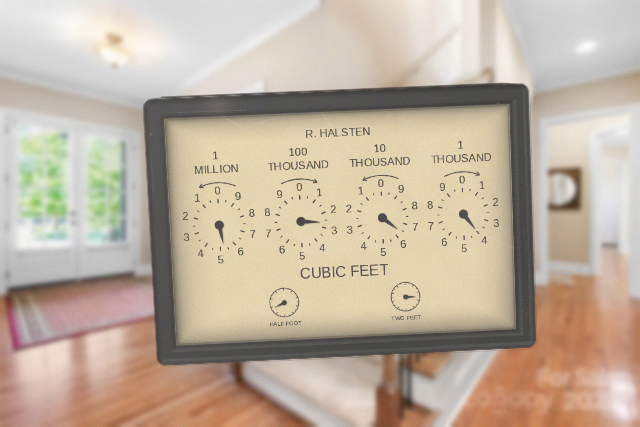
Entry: ft³ 526400
